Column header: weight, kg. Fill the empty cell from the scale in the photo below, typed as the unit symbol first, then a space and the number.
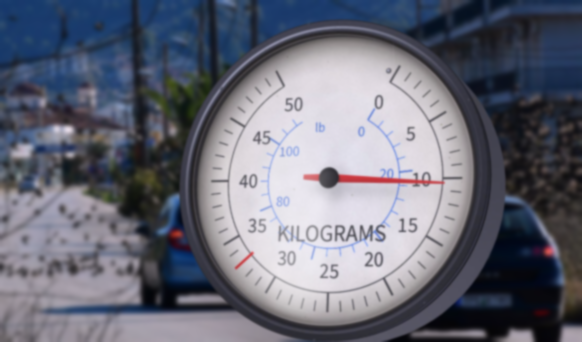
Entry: kg 10.5
